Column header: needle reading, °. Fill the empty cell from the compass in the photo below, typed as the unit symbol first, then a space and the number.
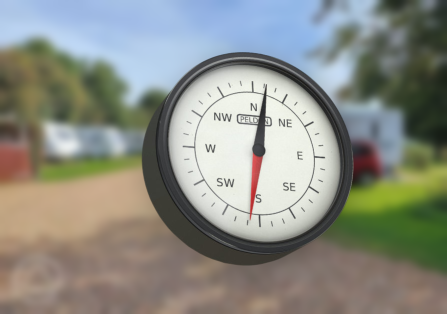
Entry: ° 190
